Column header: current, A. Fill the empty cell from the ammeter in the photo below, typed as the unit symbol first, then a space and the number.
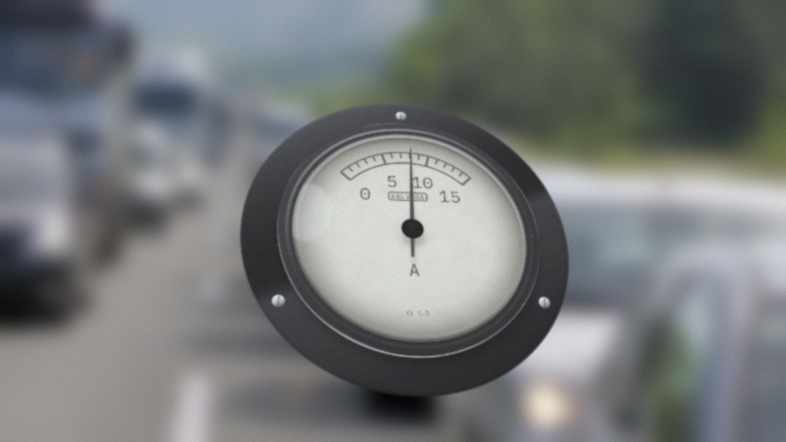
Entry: A 8
